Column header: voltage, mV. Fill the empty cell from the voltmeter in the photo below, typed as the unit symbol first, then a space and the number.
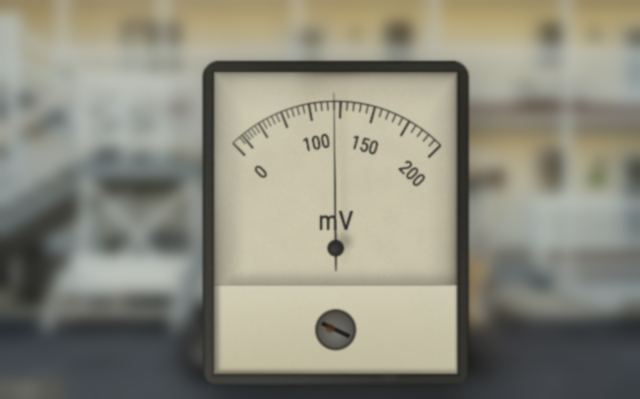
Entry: mV 120
